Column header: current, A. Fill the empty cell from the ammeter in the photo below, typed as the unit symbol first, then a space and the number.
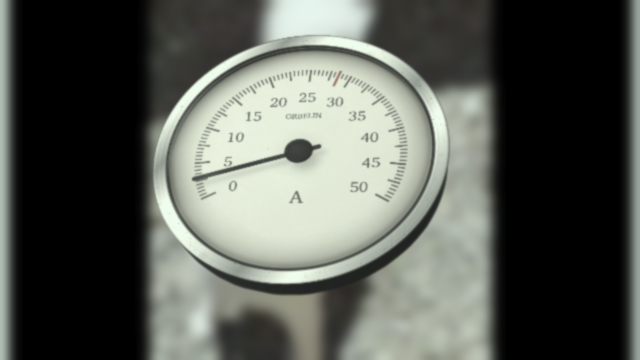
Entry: A 2.5
